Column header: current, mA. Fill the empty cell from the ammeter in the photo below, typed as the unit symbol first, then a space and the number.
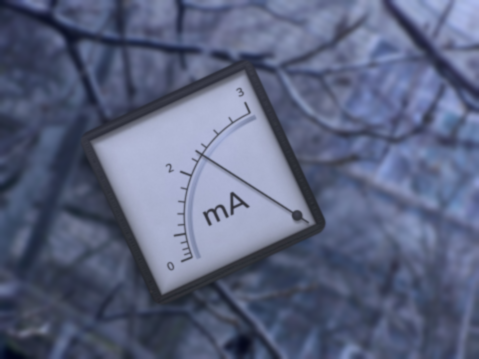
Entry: mA 2.3
